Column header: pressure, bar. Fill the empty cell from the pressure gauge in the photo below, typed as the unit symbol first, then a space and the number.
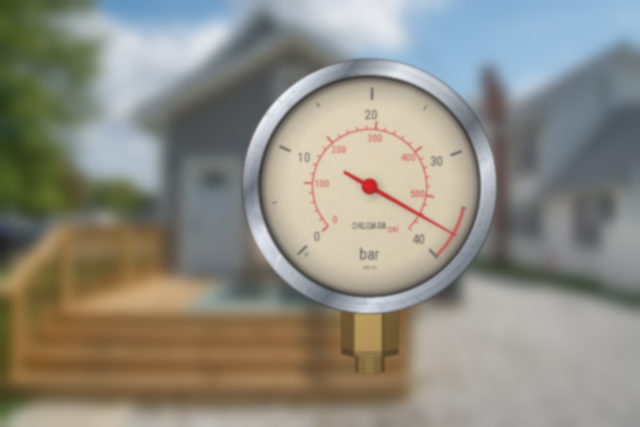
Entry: bar 37.5
